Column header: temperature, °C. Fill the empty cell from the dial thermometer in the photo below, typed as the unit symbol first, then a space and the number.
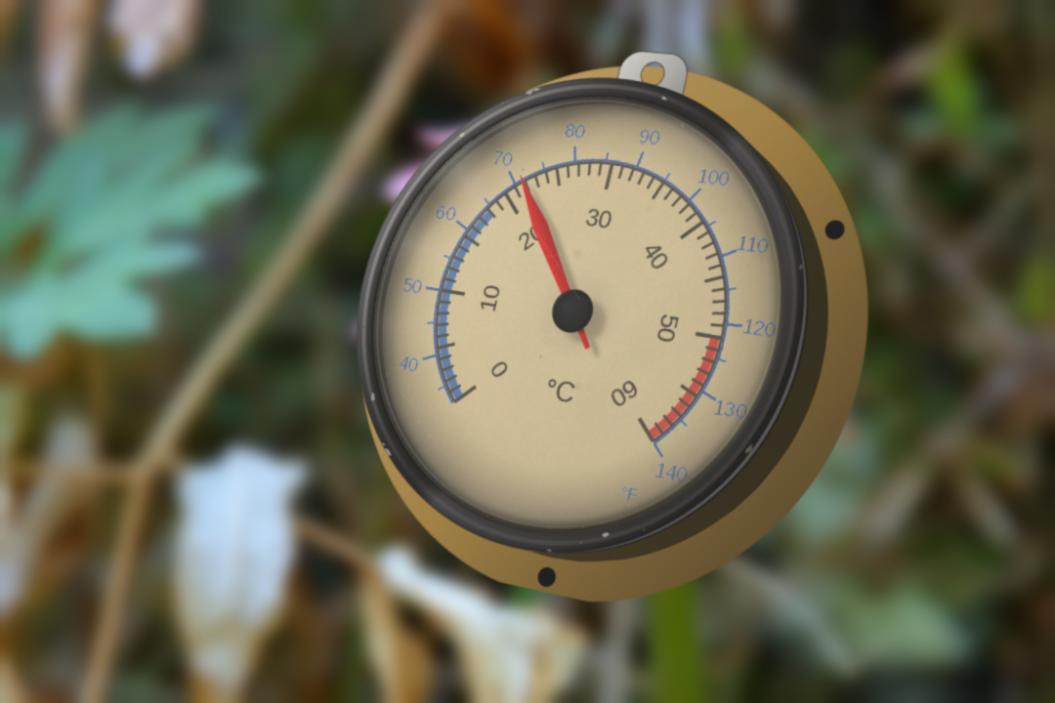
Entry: °C 22
